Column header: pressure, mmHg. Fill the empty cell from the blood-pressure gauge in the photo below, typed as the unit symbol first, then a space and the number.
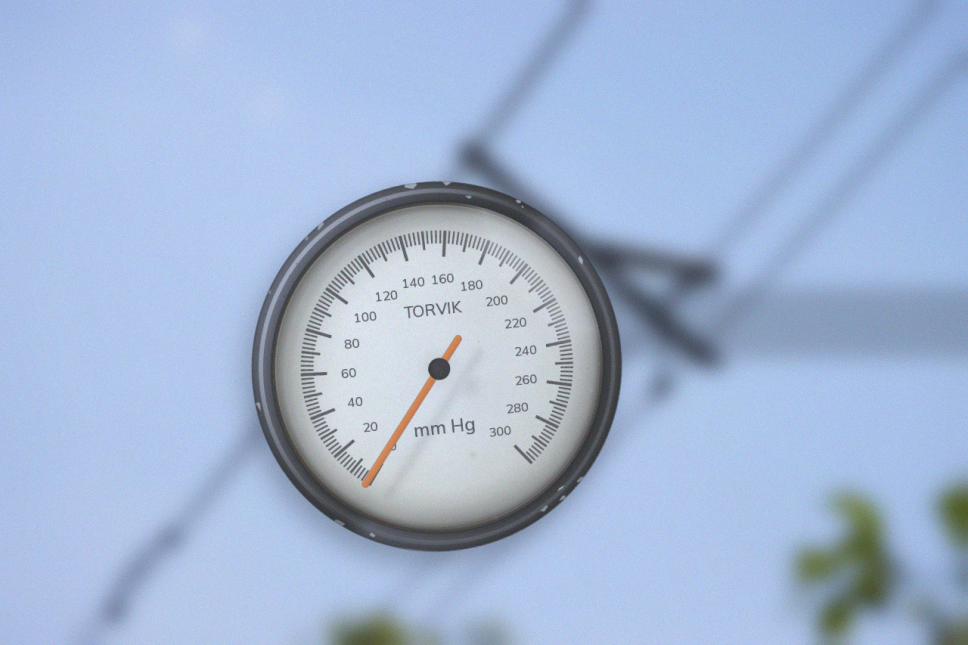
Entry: mmHg 2
